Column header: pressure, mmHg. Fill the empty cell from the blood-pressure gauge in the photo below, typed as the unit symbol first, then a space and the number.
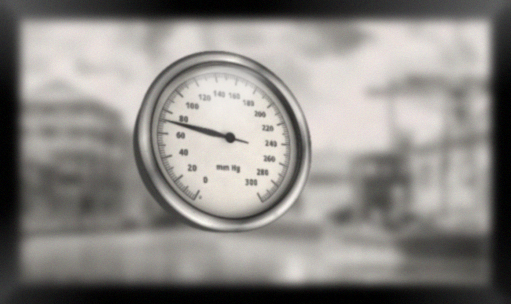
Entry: mmHg 70
